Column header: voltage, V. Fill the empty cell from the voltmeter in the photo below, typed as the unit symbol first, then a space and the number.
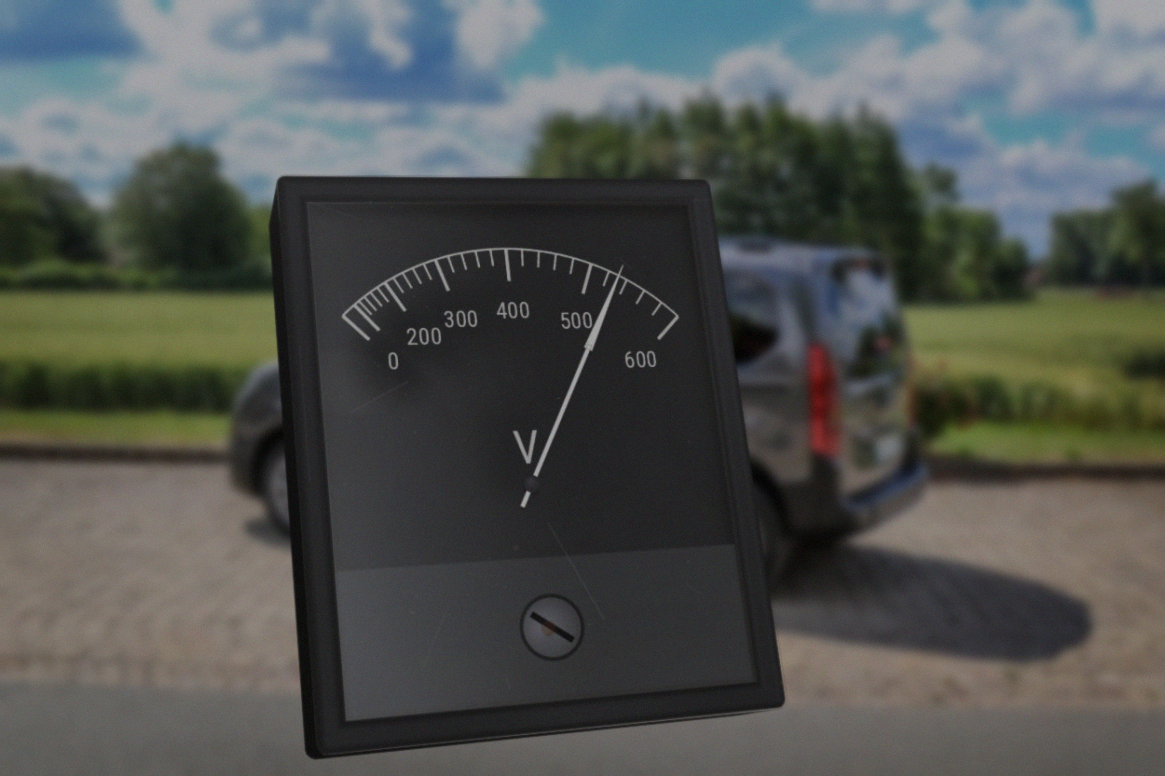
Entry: V 530
